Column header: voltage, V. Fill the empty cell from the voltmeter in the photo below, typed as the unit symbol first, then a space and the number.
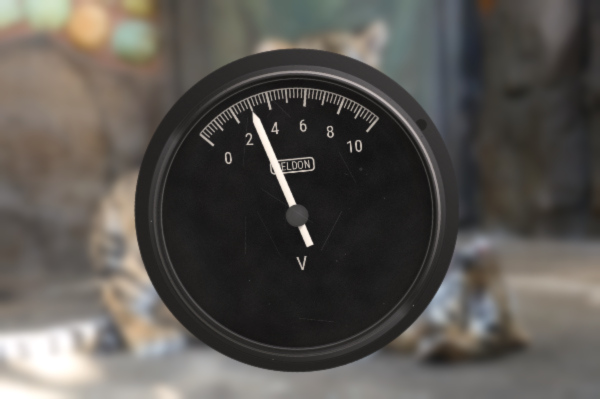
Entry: V 3
